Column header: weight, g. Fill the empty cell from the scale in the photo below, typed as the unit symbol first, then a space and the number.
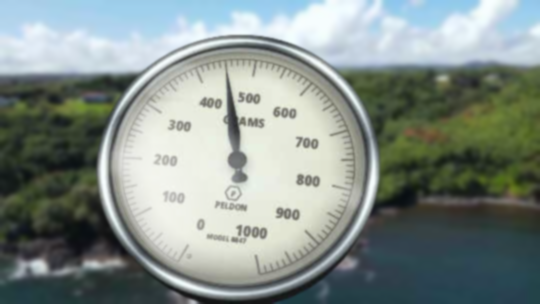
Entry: g 450
